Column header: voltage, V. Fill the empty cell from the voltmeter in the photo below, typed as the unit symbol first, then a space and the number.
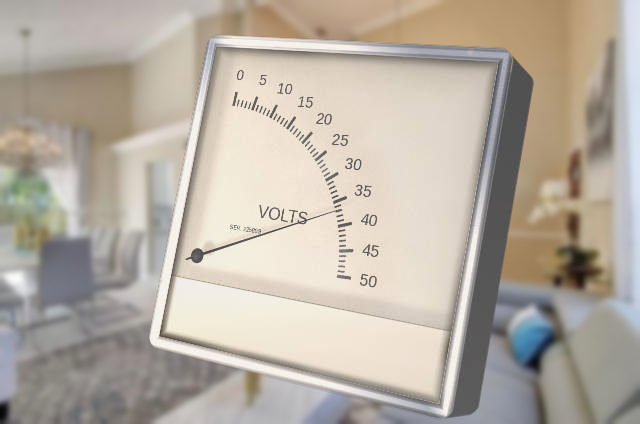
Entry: V 37
